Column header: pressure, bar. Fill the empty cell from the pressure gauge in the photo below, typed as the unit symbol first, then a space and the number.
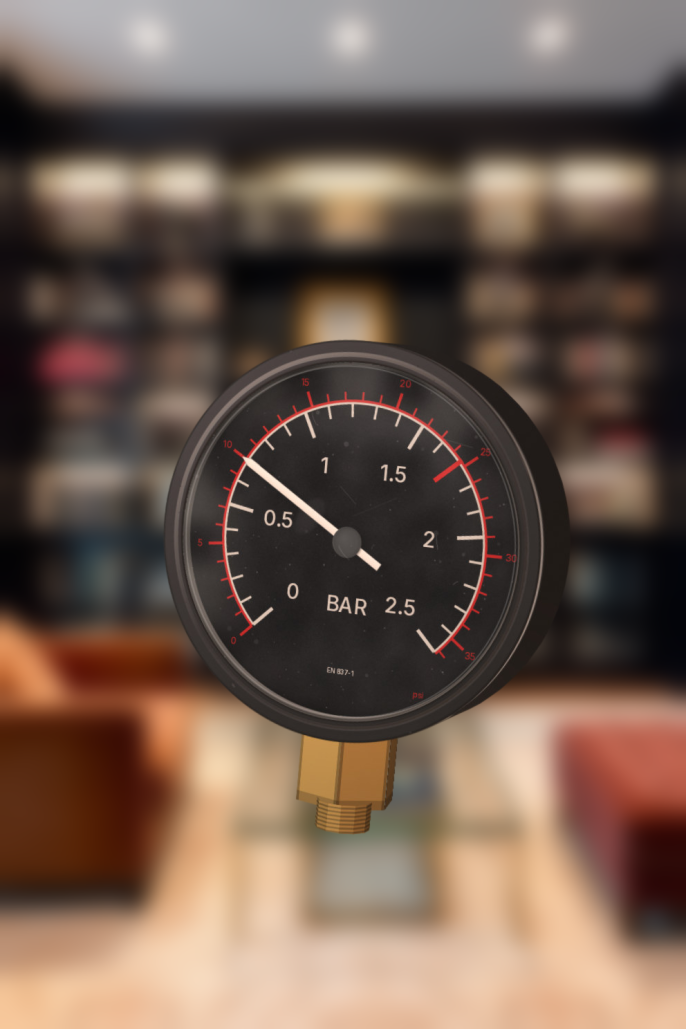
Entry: bar 0.7
